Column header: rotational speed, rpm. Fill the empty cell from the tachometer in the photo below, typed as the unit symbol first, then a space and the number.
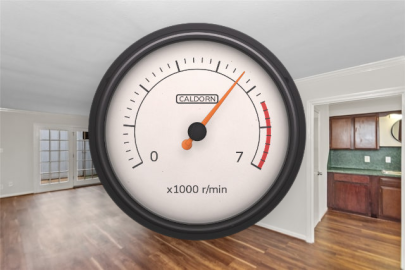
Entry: rpm 4600
